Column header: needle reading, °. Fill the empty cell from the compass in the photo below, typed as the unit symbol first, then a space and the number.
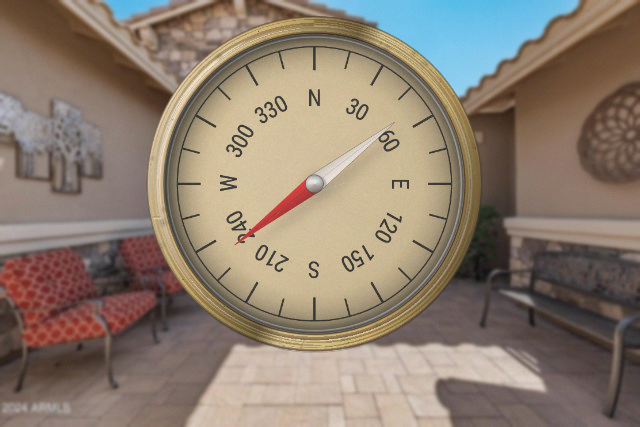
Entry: ° 232.5
